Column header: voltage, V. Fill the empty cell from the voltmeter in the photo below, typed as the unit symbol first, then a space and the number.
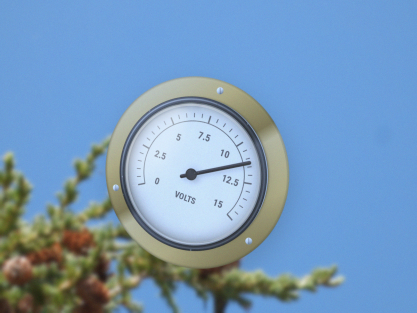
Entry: V 11.25
